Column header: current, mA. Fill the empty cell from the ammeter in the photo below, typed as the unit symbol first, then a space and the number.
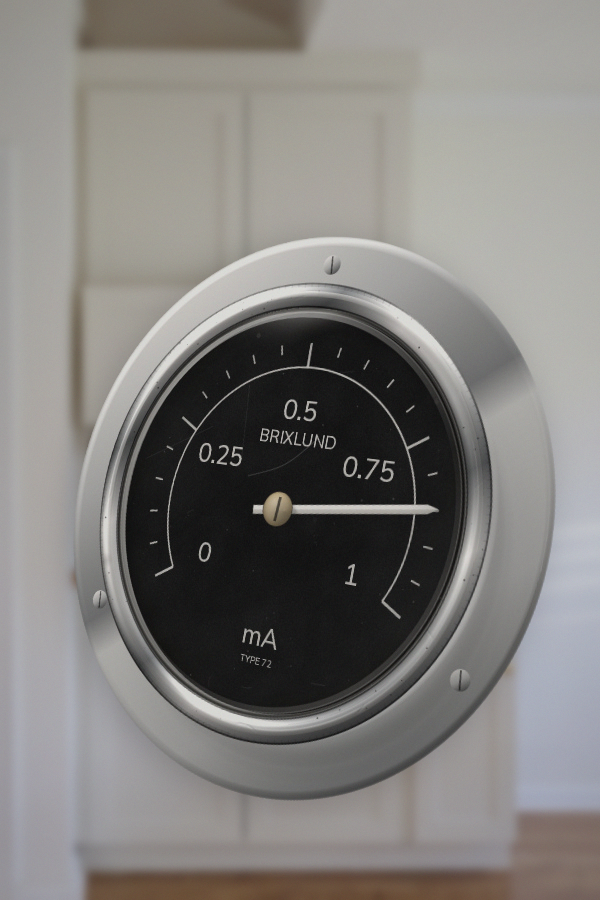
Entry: mA 0.85
